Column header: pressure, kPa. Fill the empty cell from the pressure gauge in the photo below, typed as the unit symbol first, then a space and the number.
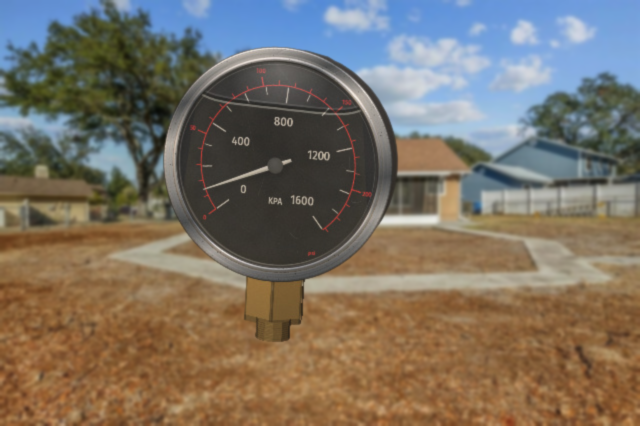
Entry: kPa 100
